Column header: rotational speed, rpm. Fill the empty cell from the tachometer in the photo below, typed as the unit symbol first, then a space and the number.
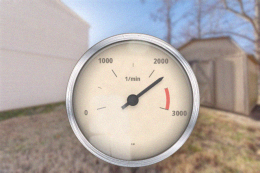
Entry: rpm 2250
